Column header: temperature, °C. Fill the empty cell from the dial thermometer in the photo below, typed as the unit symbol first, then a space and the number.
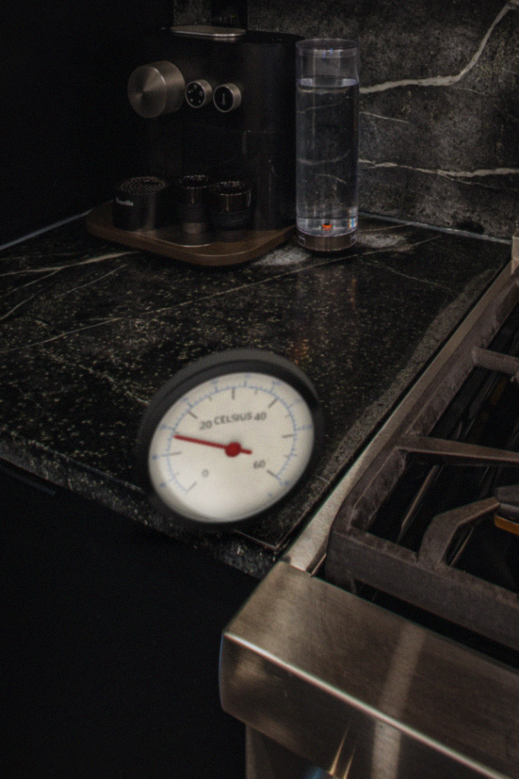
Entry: °C 15
